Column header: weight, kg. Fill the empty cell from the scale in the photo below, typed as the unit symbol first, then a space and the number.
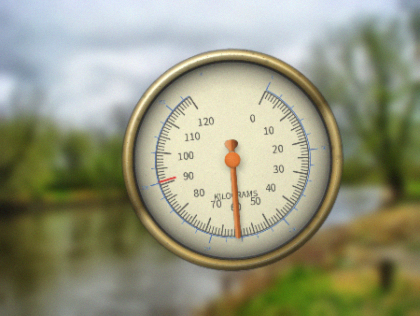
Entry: kg 60
